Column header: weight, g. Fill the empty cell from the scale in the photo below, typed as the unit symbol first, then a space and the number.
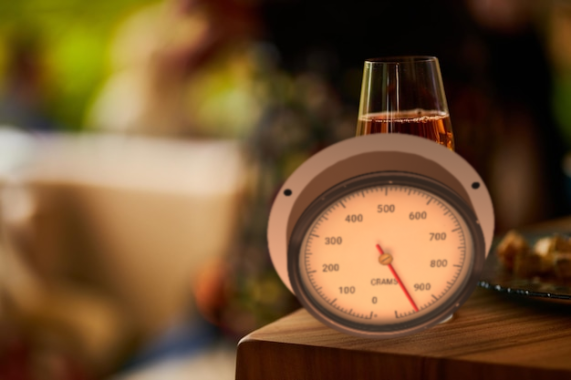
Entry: g 950
